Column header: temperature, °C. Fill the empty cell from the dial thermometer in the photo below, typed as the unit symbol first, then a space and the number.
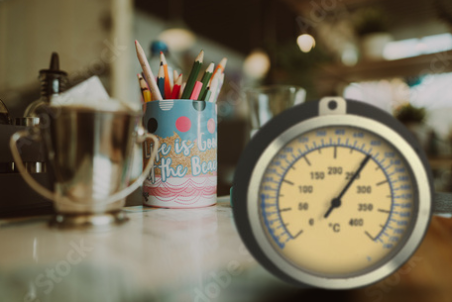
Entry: °C 250
